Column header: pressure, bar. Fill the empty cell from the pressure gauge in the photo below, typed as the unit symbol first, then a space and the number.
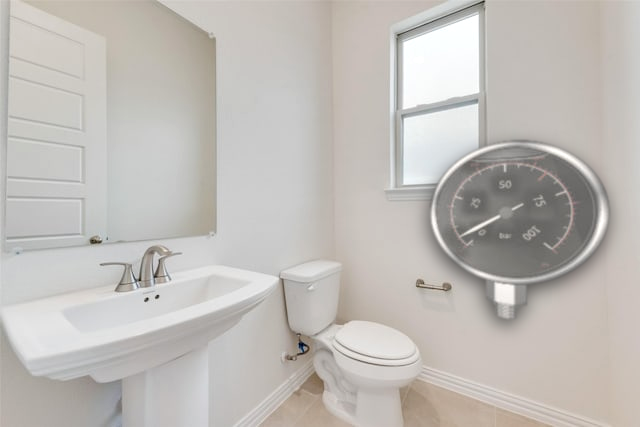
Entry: bar 5
